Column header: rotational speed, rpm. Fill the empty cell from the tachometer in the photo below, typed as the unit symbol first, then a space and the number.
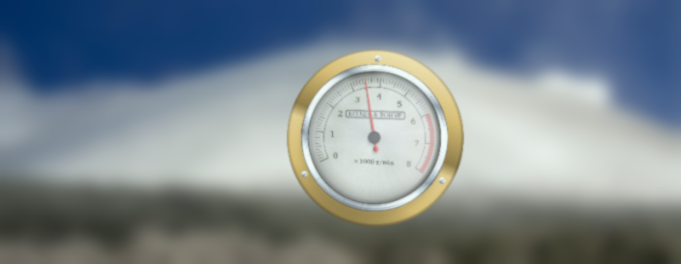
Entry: rpm 3500
